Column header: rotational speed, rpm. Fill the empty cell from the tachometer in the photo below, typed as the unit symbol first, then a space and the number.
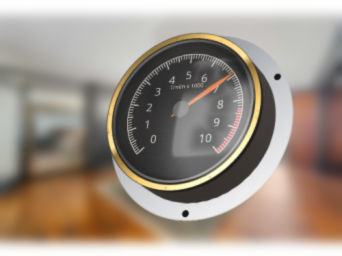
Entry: rpm 7000
